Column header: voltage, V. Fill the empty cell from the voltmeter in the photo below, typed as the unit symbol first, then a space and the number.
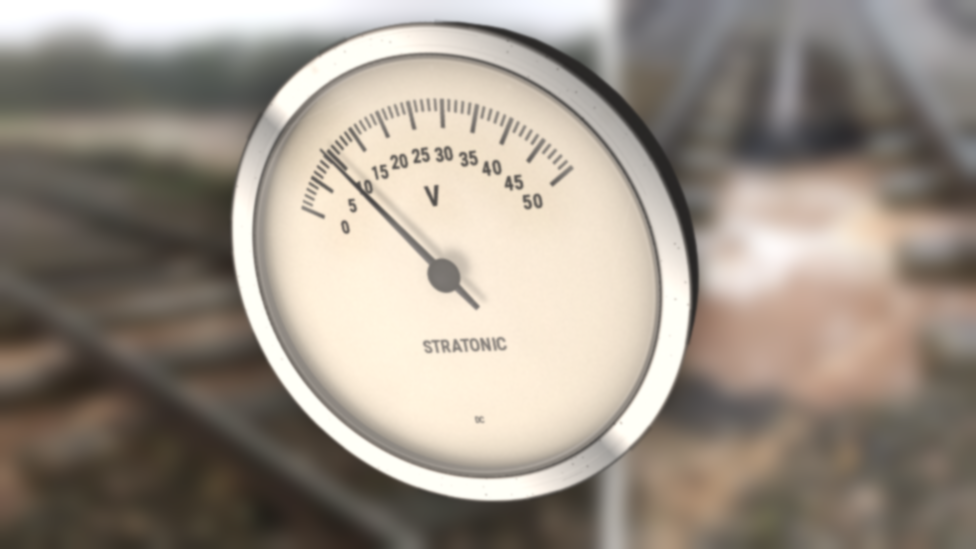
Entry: V 10
